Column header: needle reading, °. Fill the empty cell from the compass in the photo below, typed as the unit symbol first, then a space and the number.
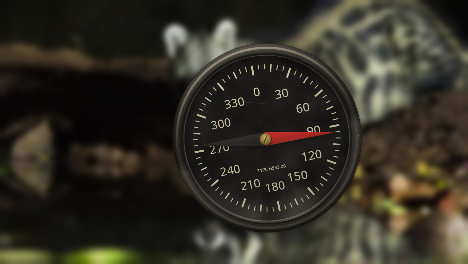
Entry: ° 95
